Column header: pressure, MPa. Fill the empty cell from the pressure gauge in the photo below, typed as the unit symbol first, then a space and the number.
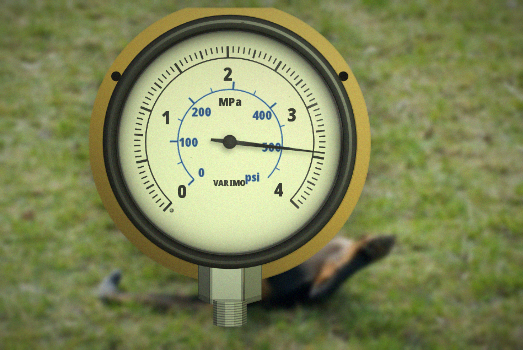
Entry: MPa 3.45
